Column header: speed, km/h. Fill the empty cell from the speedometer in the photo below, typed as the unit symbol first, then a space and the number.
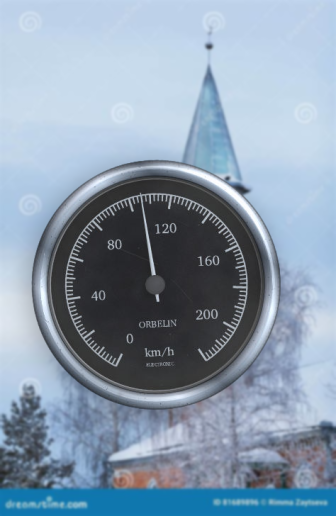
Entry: km/h 106
